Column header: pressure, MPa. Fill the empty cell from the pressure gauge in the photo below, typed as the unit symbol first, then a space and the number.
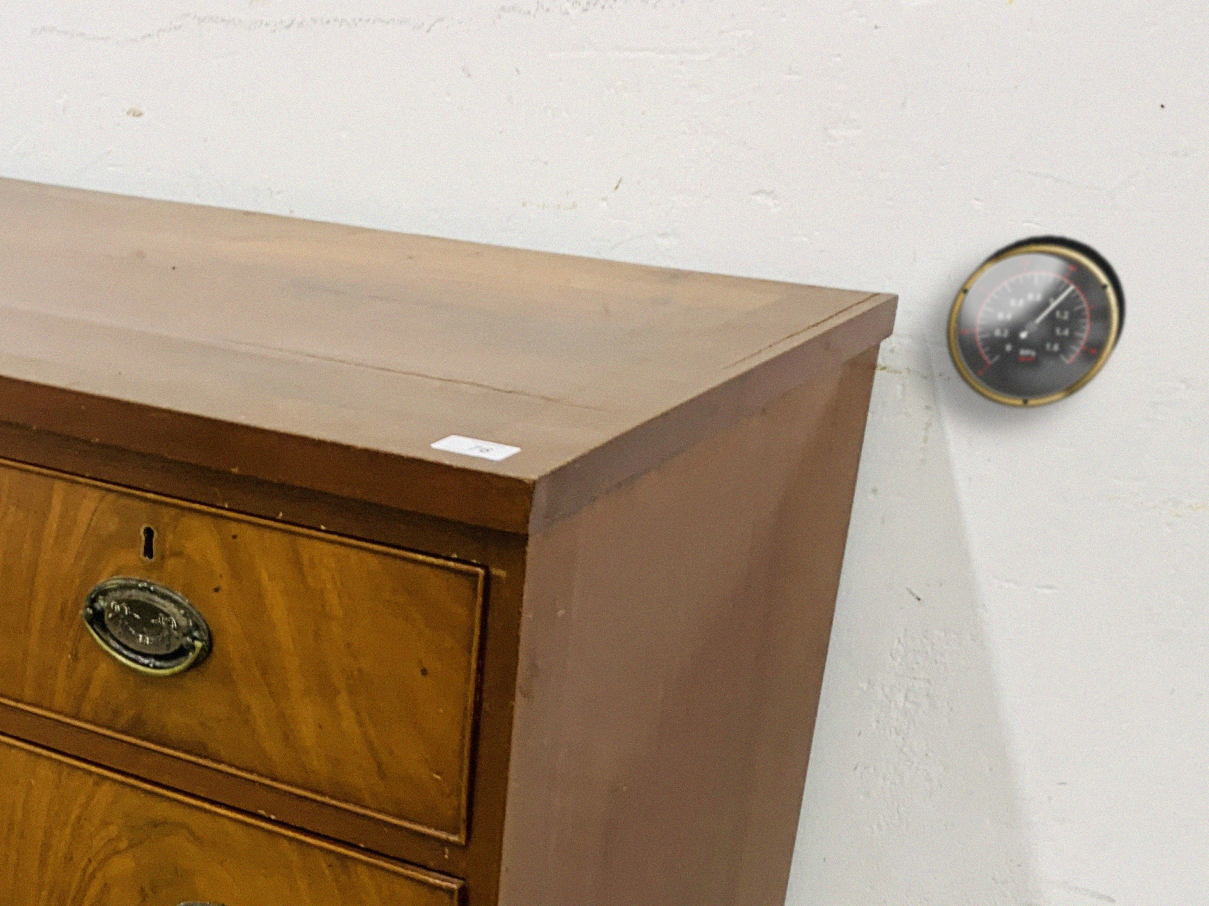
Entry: MPa 1.05
